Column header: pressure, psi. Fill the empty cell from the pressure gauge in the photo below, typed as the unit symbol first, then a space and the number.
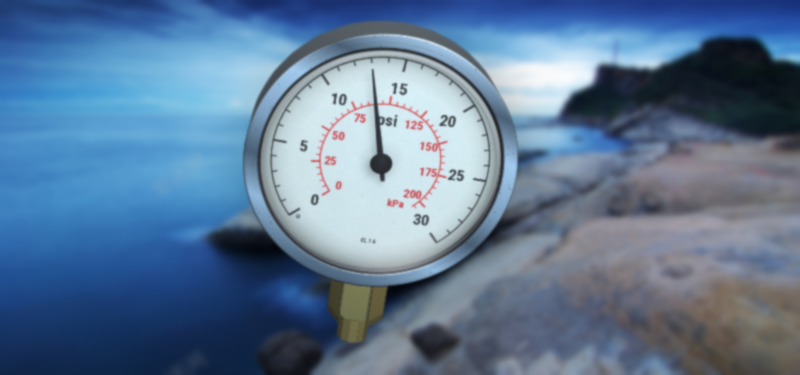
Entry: psi 13
